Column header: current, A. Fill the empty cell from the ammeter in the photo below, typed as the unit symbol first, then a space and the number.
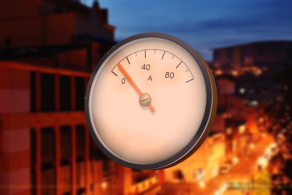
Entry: A 10
